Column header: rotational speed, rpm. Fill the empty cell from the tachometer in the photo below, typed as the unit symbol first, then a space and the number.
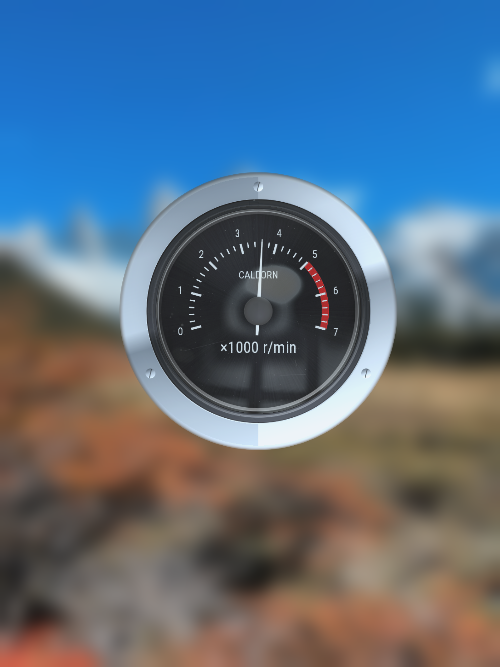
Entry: rpm 3600
